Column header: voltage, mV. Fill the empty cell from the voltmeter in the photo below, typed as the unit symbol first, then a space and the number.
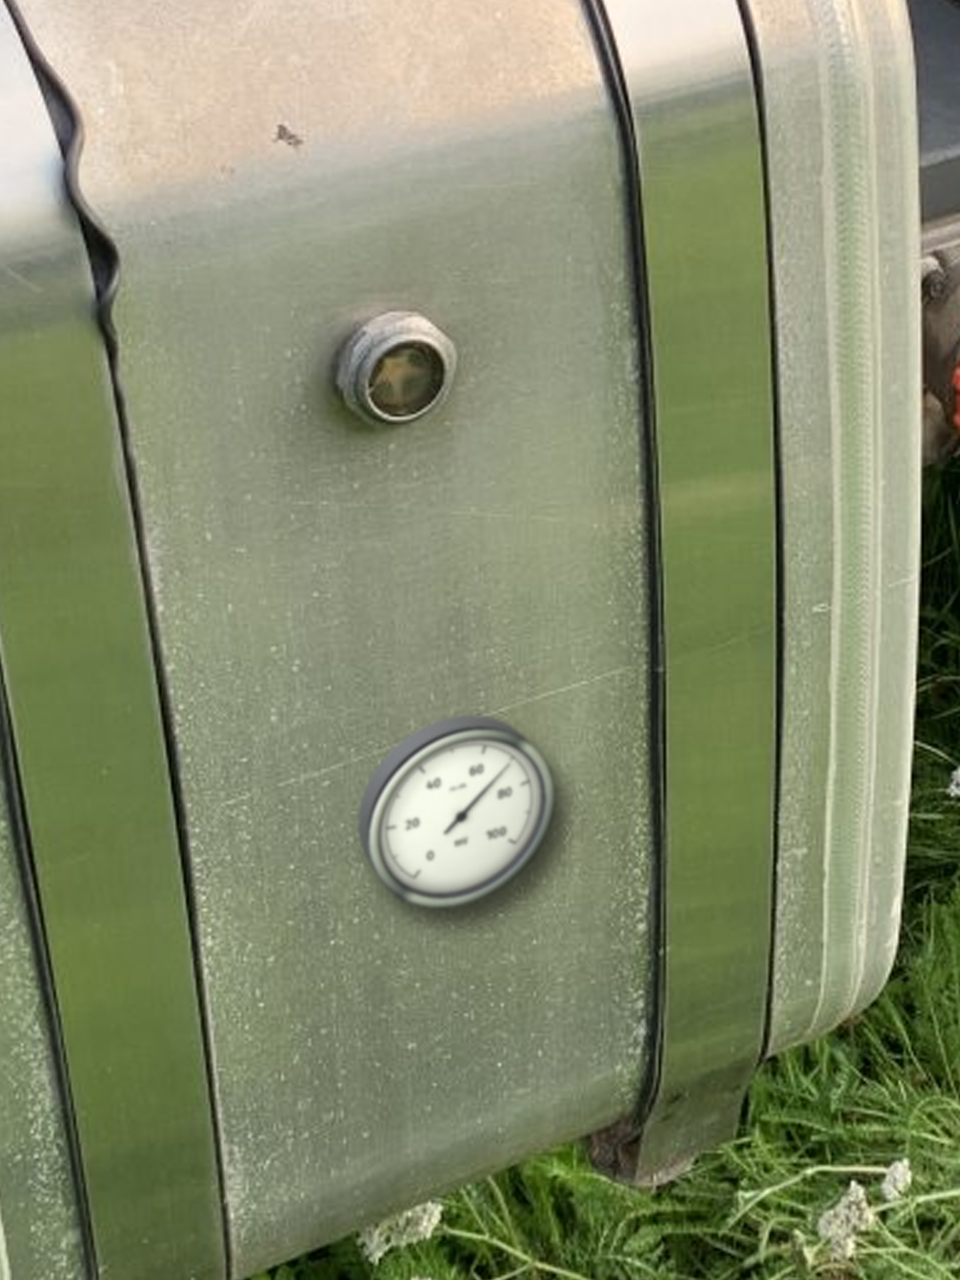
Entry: mV 70
